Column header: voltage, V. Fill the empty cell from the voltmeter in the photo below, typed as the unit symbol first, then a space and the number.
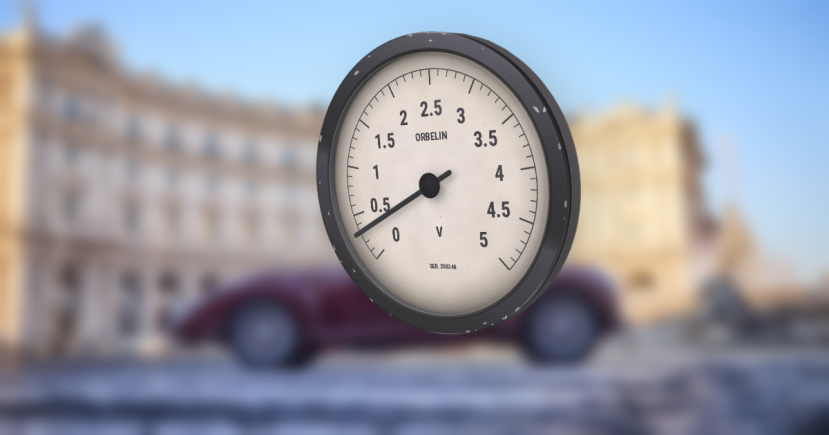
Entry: V 0.3
